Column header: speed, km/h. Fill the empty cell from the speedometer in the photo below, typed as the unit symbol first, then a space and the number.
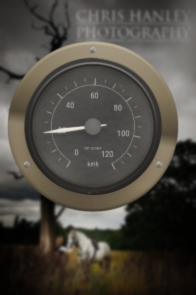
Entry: km/h 20
